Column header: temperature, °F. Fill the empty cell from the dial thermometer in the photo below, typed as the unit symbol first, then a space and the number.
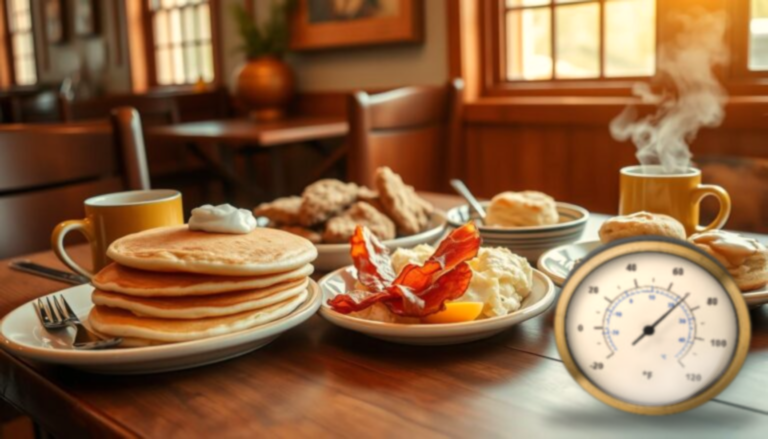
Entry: °F 70
